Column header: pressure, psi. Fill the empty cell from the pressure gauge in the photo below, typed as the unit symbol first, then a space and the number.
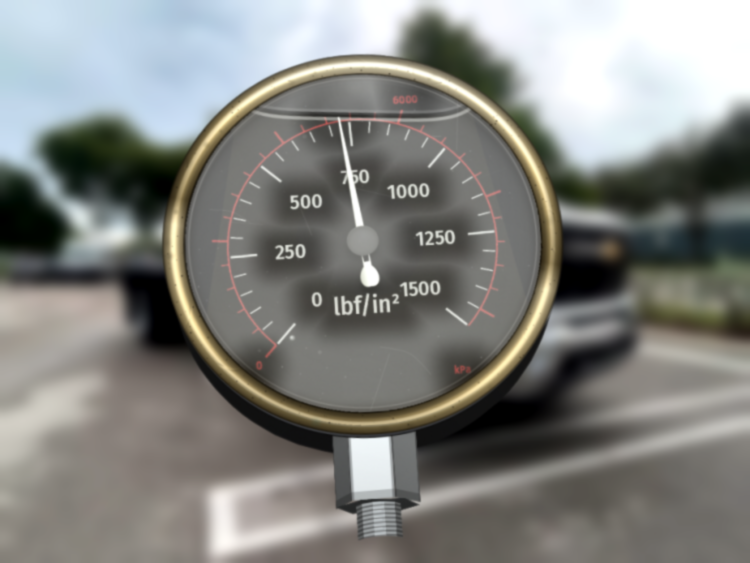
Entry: psi 725
